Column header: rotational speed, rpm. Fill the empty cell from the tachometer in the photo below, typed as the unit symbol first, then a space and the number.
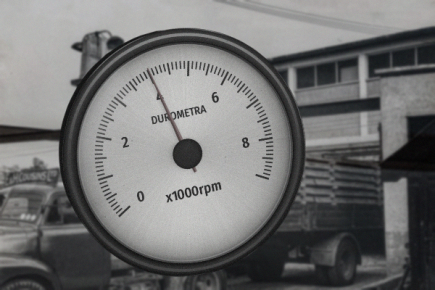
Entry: rpm 4000
